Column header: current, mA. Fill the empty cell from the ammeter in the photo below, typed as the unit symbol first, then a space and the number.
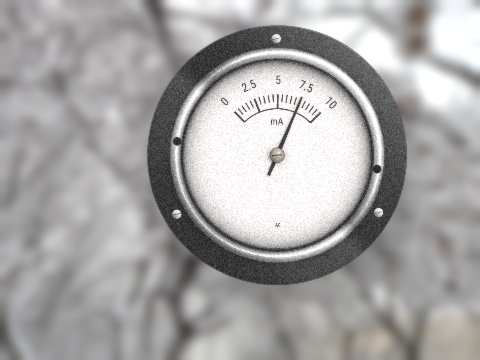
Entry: mA 7.5
